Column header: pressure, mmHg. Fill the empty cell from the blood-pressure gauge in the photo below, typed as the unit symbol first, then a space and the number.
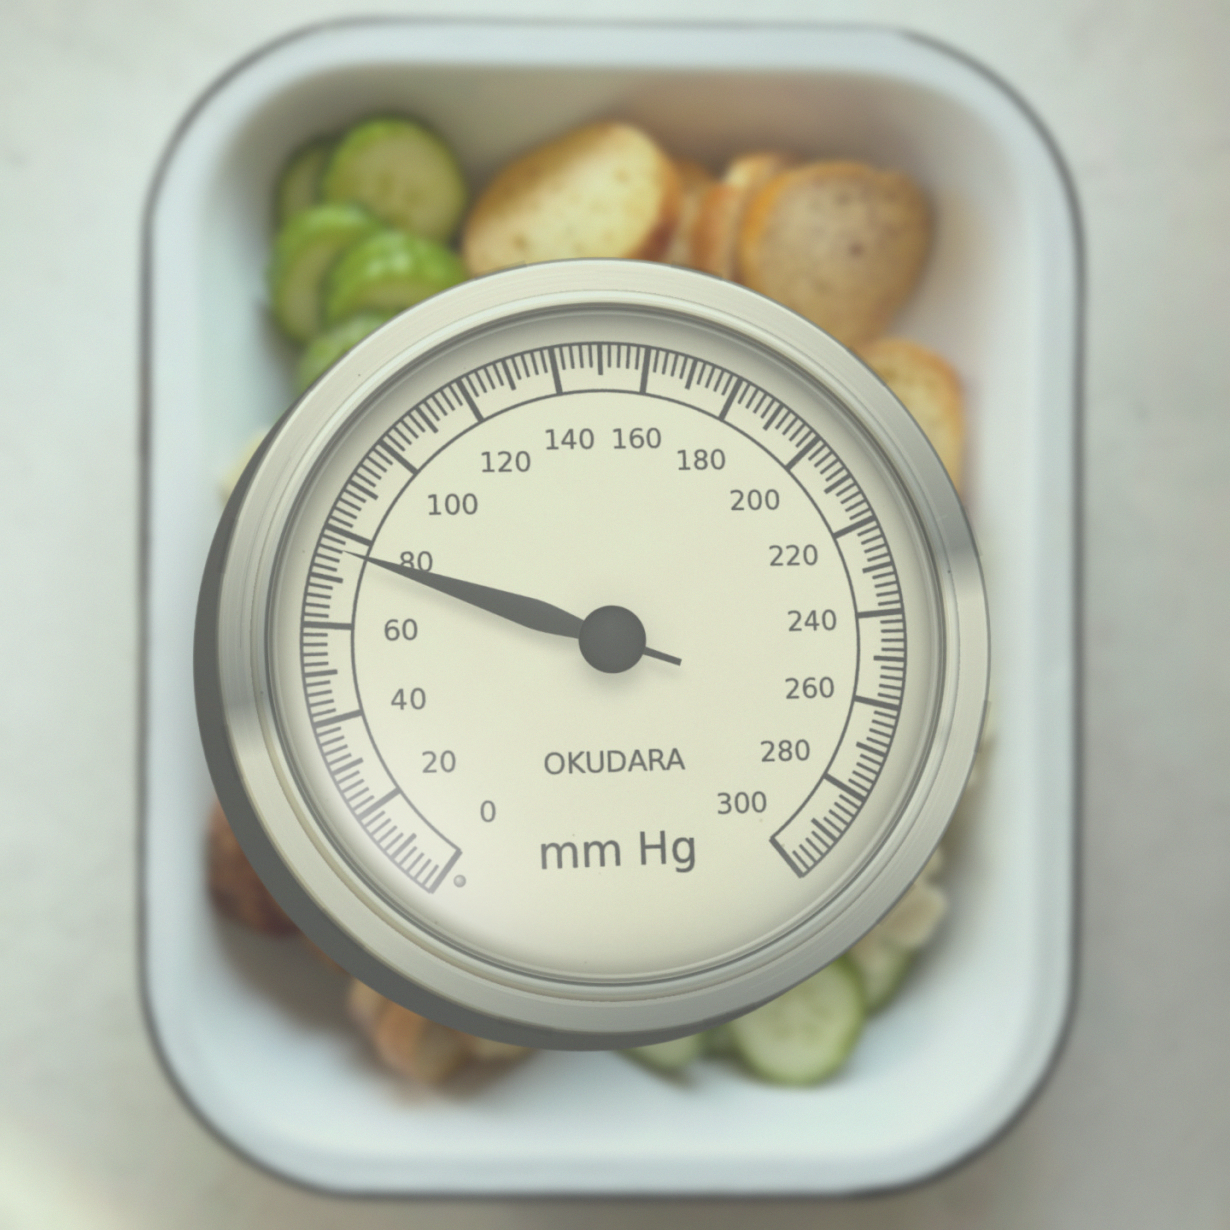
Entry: mmHg 76
